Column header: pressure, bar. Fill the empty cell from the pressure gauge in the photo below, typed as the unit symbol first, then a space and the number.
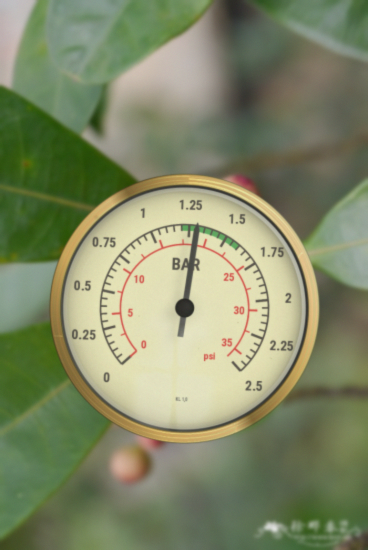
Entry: bar 1.3
